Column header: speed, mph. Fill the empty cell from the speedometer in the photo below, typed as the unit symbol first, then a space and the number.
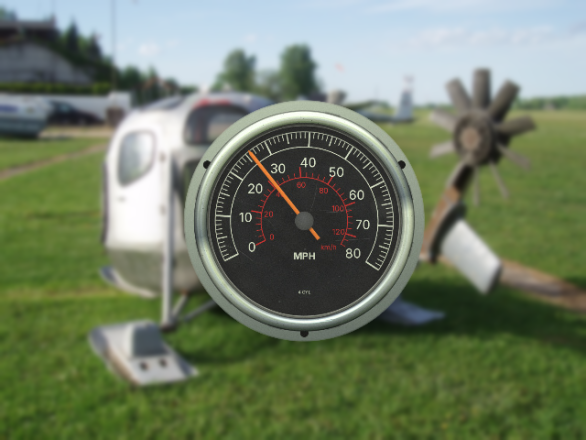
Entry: mph 26
